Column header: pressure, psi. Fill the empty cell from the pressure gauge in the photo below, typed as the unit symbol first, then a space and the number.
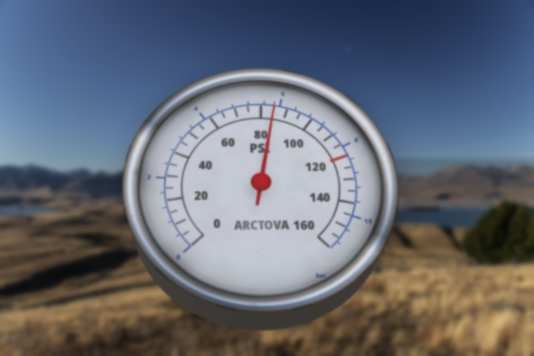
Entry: psi 85
